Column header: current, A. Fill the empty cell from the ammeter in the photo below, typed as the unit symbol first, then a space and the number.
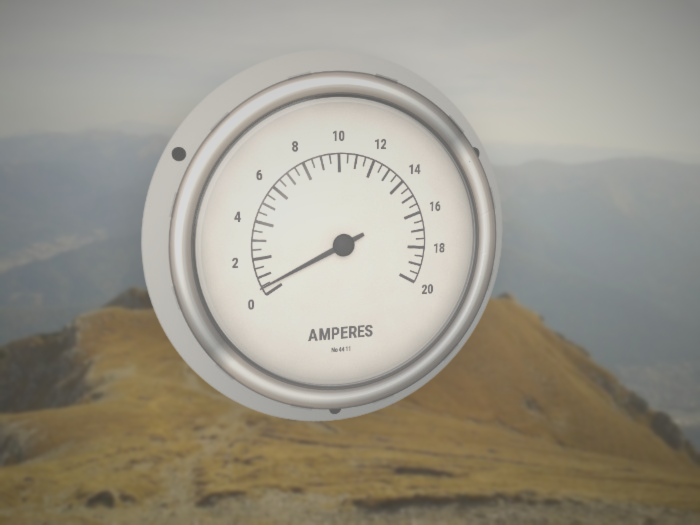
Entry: A 0.5
